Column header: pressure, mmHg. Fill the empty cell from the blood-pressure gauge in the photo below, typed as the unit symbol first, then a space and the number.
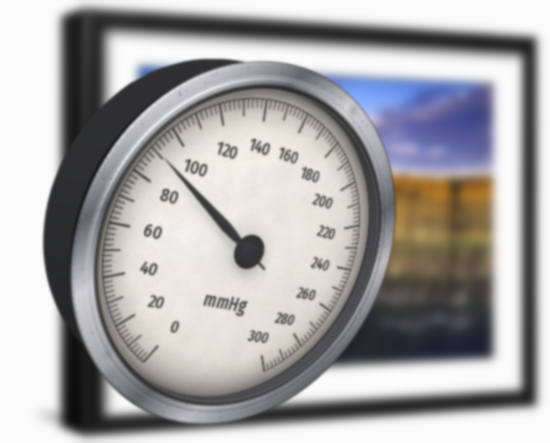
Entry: mmHg 90
